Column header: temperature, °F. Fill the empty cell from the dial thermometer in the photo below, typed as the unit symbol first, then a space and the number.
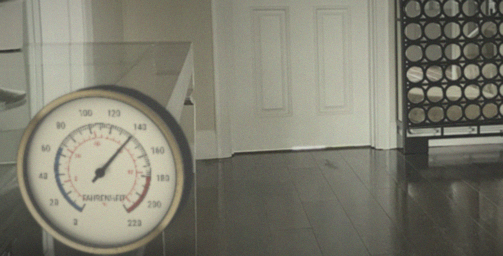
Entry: °F 140
